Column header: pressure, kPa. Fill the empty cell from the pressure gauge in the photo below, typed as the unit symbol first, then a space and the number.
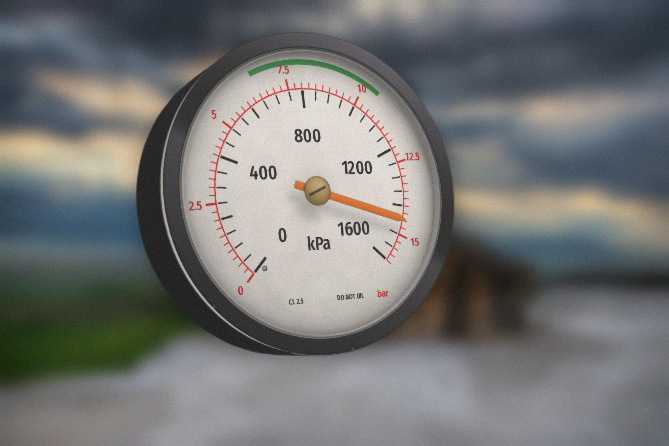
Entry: kPa 1450
